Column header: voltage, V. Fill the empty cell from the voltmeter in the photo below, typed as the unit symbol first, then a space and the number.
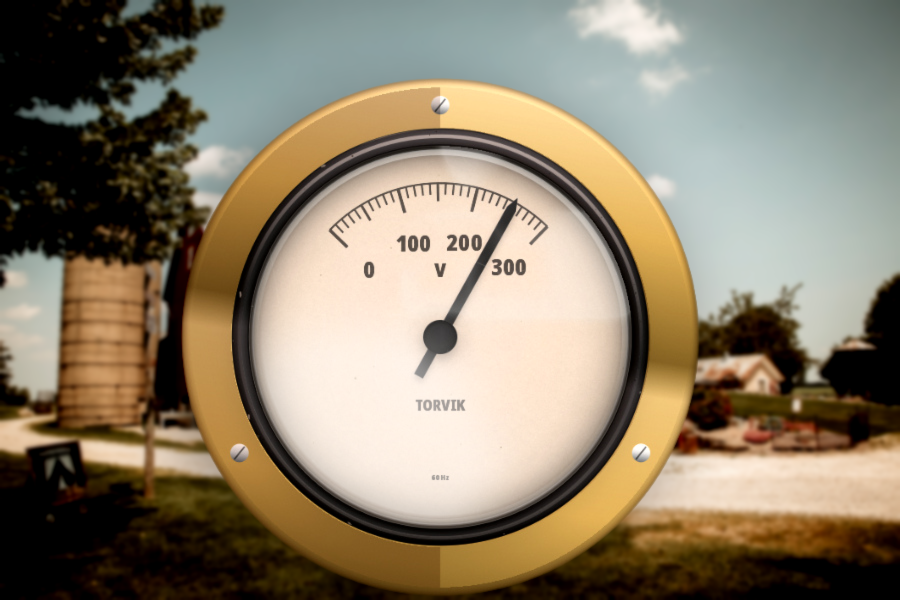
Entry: V 250
